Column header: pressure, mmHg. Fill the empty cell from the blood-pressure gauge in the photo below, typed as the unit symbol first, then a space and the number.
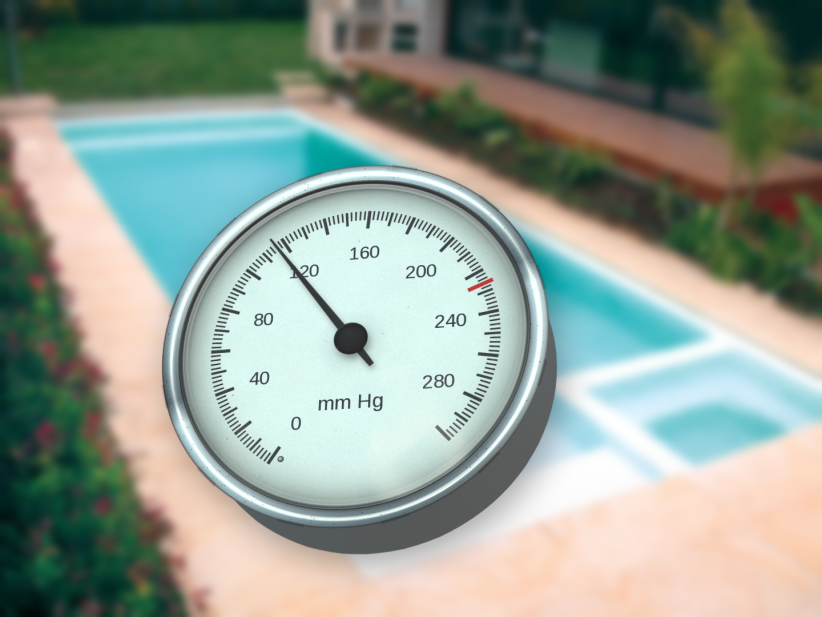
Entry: mmHg 116
